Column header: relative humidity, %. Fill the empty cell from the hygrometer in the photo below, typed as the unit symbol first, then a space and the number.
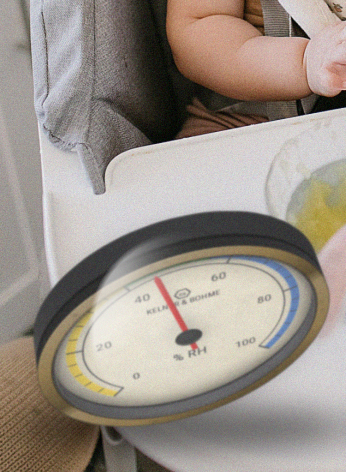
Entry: % 46
